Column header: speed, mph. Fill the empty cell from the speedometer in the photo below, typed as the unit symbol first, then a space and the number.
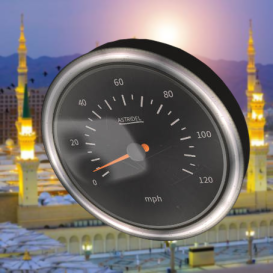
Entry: mph 5
